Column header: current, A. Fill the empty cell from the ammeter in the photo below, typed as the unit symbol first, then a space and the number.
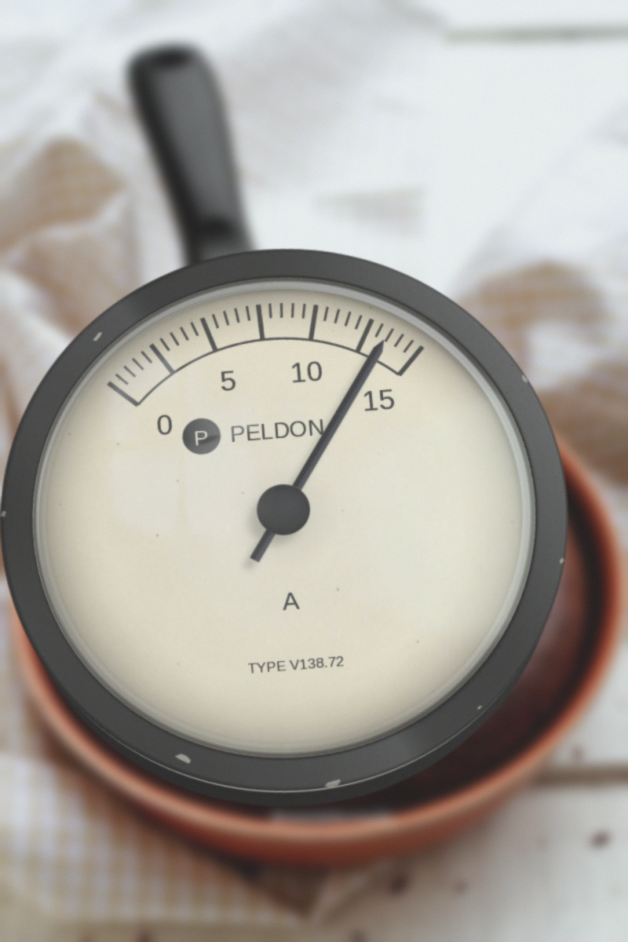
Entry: A 13.5
